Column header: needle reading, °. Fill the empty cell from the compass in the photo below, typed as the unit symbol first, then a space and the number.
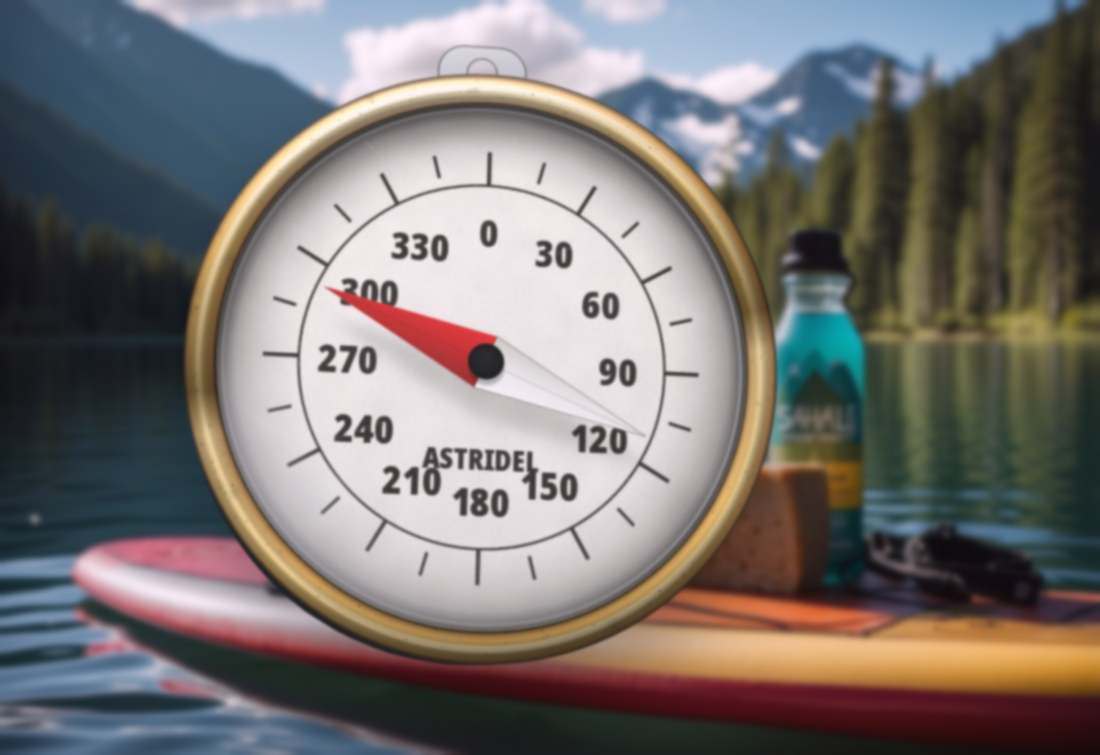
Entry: ° 292.5
